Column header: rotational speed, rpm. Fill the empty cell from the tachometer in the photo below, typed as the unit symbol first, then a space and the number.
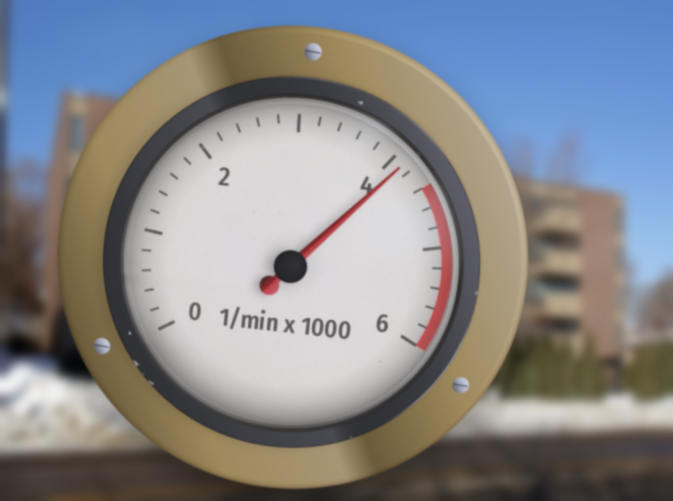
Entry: rpm 4100
